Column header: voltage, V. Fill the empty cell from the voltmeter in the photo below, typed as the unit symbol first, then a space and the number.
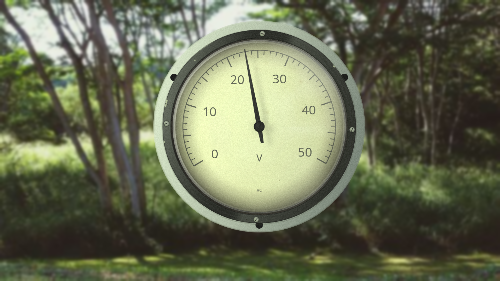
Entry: V 23
